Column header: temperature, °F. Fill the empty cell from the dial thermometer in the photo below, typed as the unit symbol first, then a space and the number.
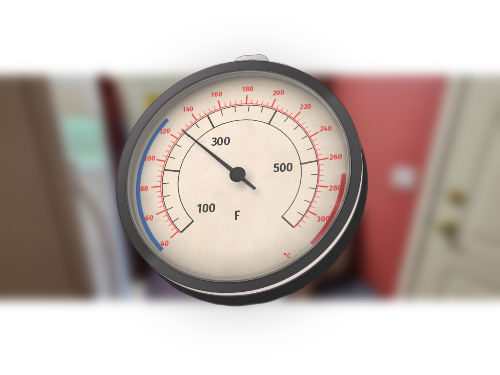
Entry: °F 260
